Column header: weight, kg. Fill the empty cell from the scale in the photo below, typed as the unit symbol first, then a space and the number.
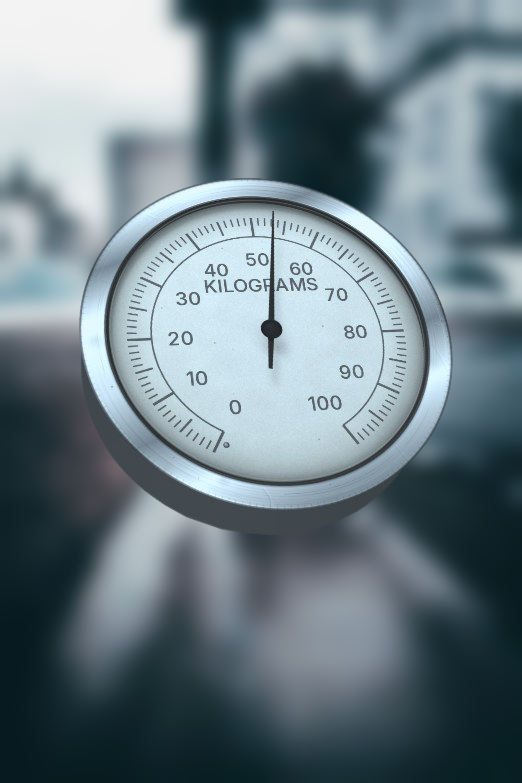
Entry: kg 53
